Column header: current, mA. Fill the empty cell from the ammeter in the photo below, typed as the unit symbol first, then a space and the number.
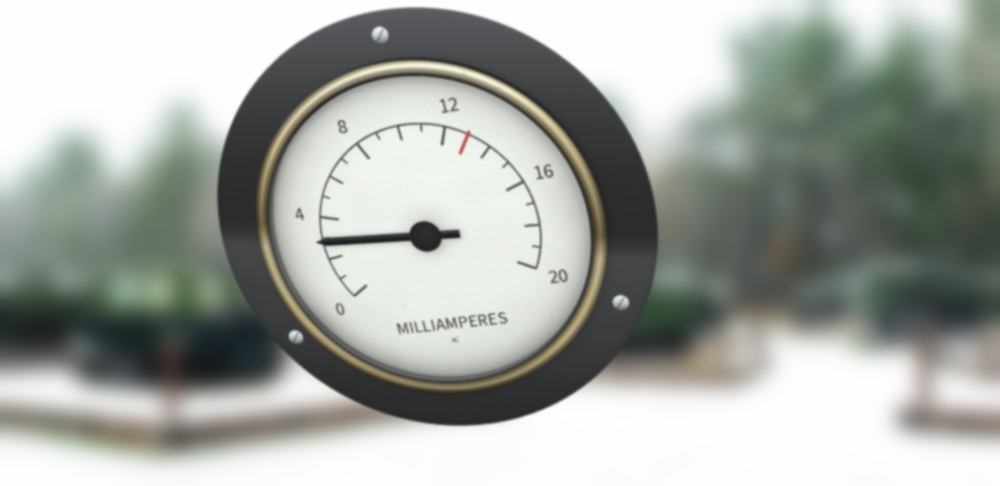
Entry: mA 3
